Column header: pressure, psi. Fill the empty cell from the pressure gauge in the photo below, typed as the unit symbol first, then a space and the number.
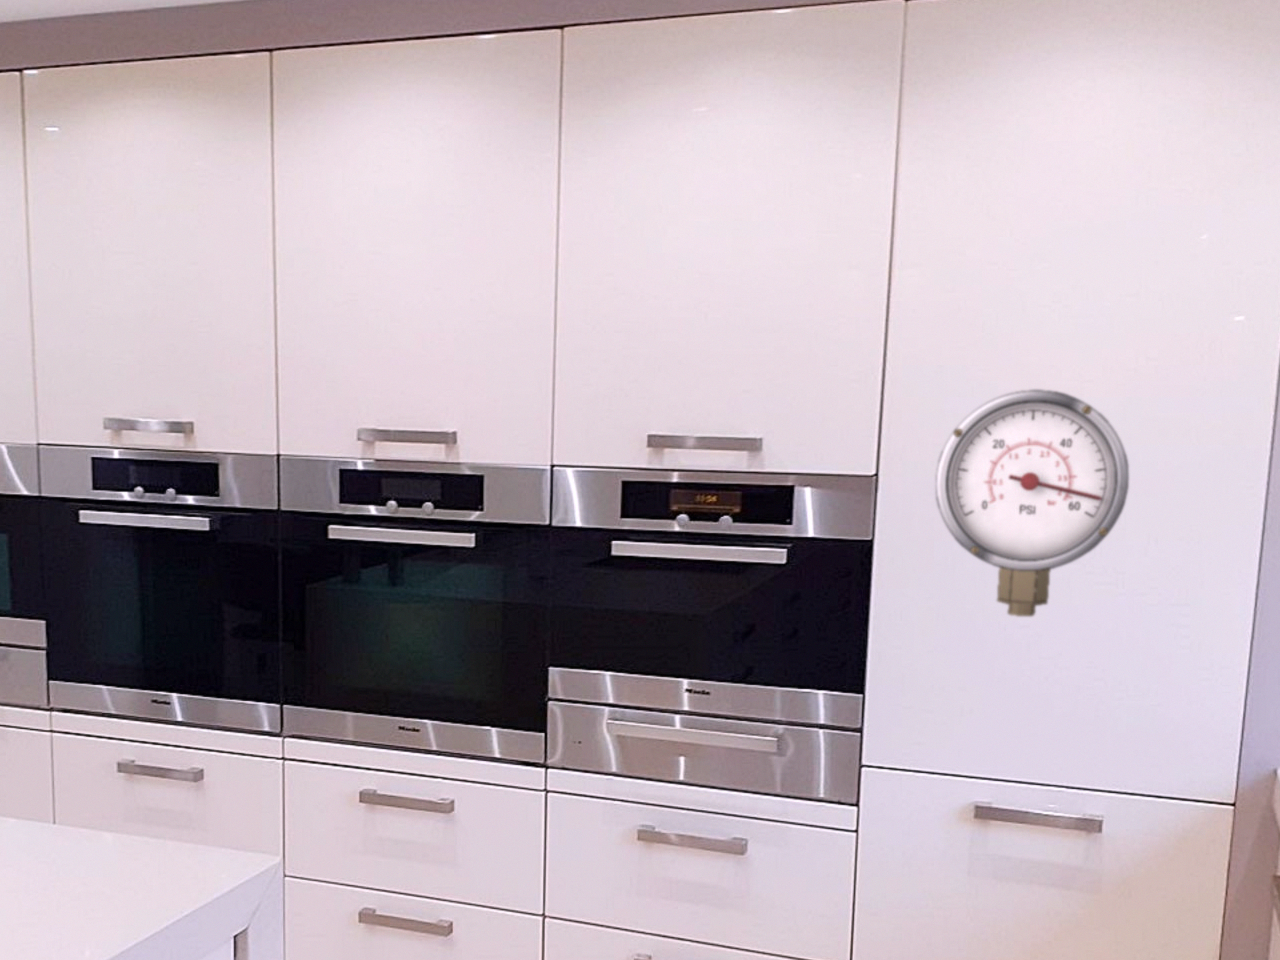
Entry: psi 56
